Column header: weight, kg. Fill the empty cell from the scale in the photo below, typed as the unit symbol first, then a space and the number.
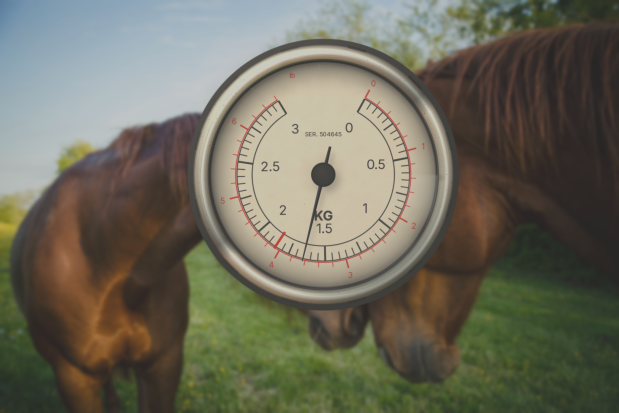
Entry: kg 1.65
